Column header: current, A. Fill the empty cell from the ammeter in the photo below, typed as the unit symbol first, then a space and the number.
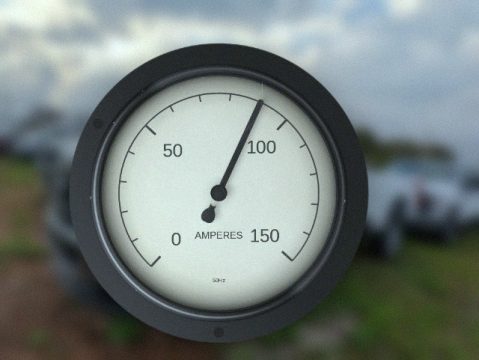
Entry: A 90
